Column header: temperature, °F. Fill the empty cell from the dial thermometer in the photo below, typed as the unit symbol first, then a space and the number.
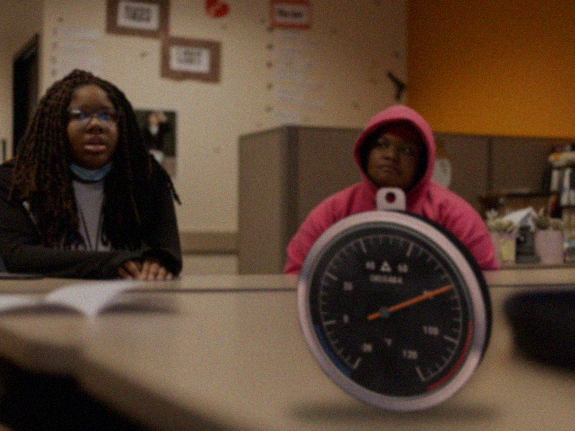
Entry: °F 80
